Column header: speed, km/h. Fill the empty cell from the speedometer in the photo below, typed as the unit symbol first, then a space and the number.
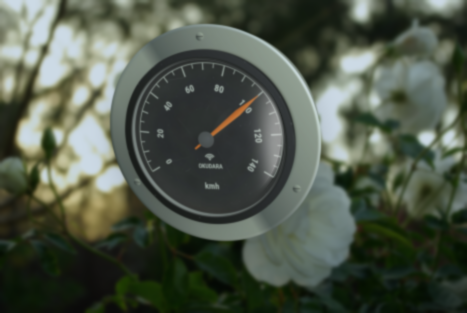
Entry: km/h 100
